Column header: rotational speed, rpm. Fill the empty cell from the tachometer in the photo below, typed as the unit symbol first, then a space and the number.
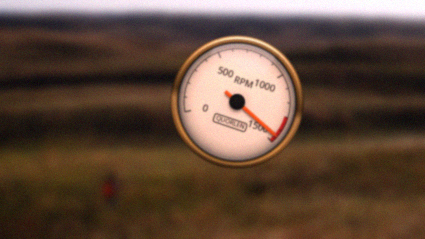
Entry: rpm 1450
